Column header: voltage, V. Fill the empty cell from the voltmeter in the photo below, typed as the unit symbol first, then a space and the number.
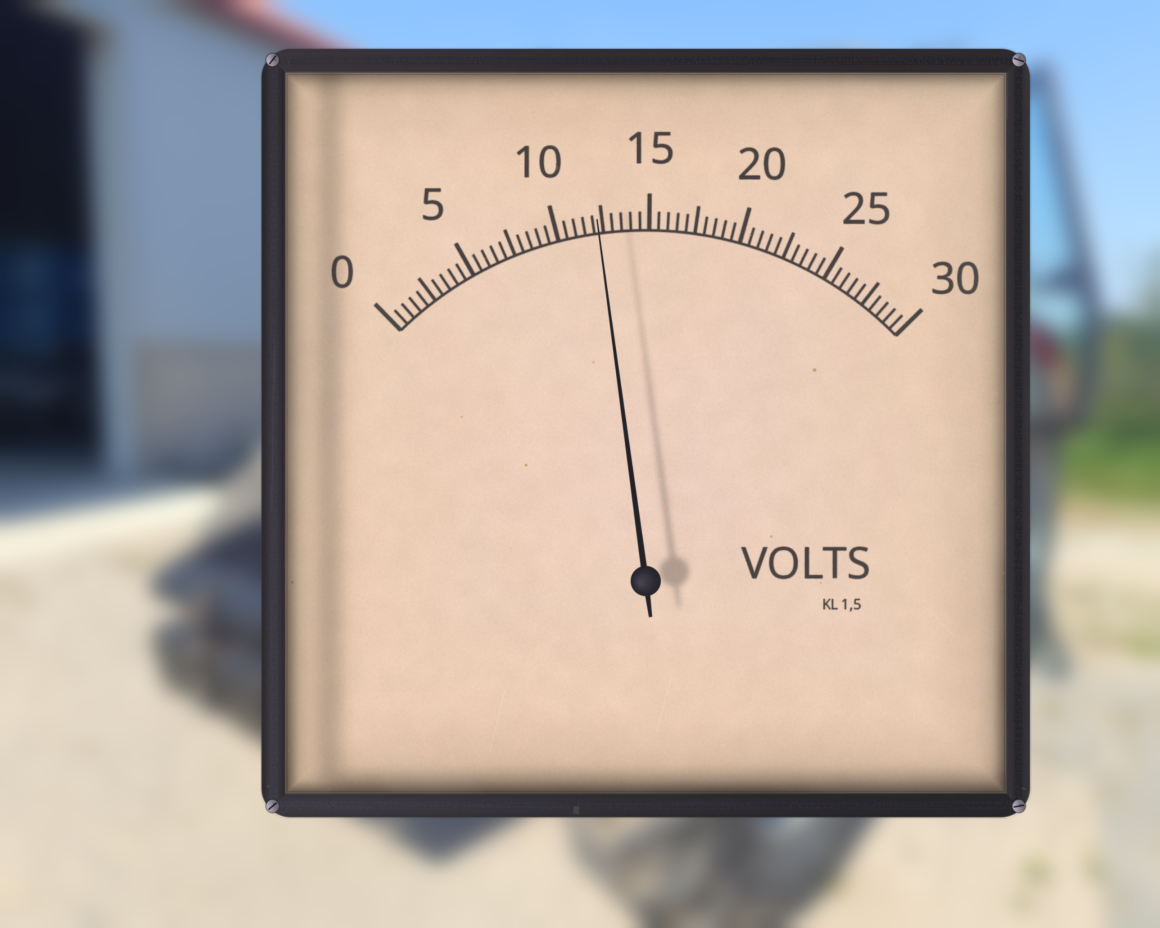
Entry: V 12.25
